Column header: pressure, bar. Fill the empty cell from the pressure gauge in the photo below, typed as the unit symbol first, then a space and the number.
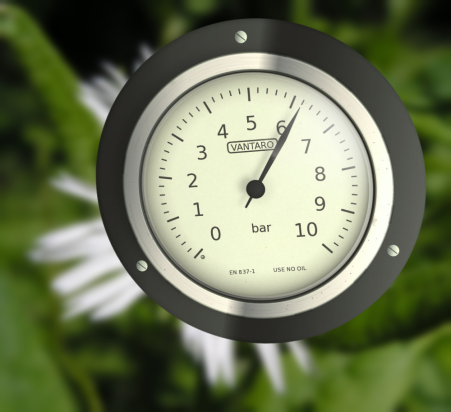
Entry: bar 6.2
